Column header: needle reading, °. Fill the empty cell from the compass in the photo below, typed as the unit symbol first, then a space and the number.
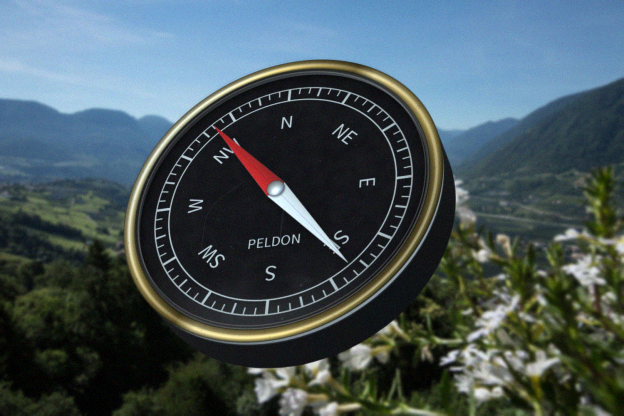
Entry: ° 320
